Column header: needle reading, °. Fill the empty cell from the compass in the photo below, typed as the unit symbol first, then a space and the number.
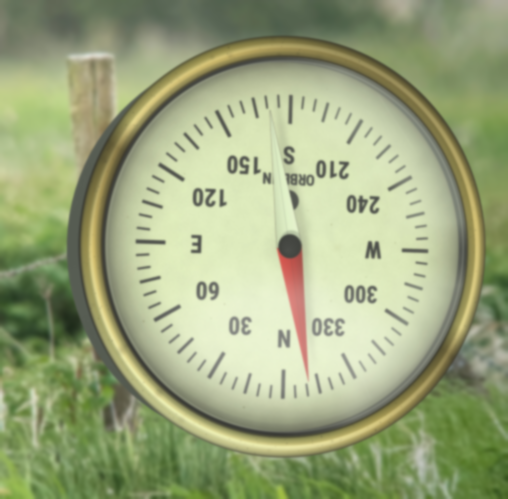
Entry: ° 350
